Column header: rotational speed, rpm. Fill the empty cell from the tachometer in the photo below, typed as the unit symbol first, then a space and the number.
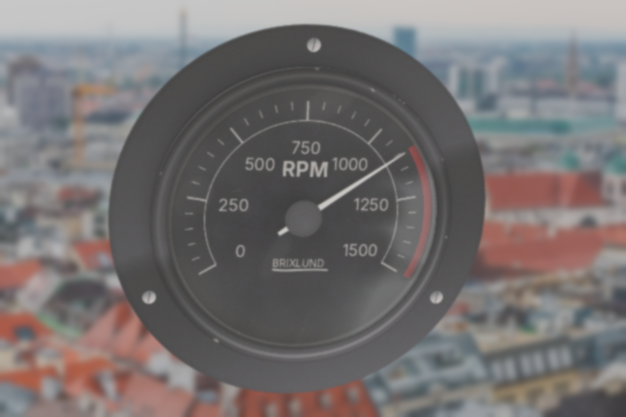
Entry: rpm 1100
